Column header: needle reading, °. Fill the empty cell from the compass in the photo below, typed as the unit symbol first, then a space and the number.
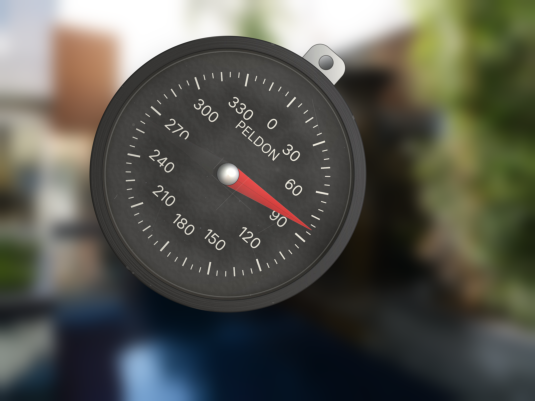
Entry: ° 82.5
